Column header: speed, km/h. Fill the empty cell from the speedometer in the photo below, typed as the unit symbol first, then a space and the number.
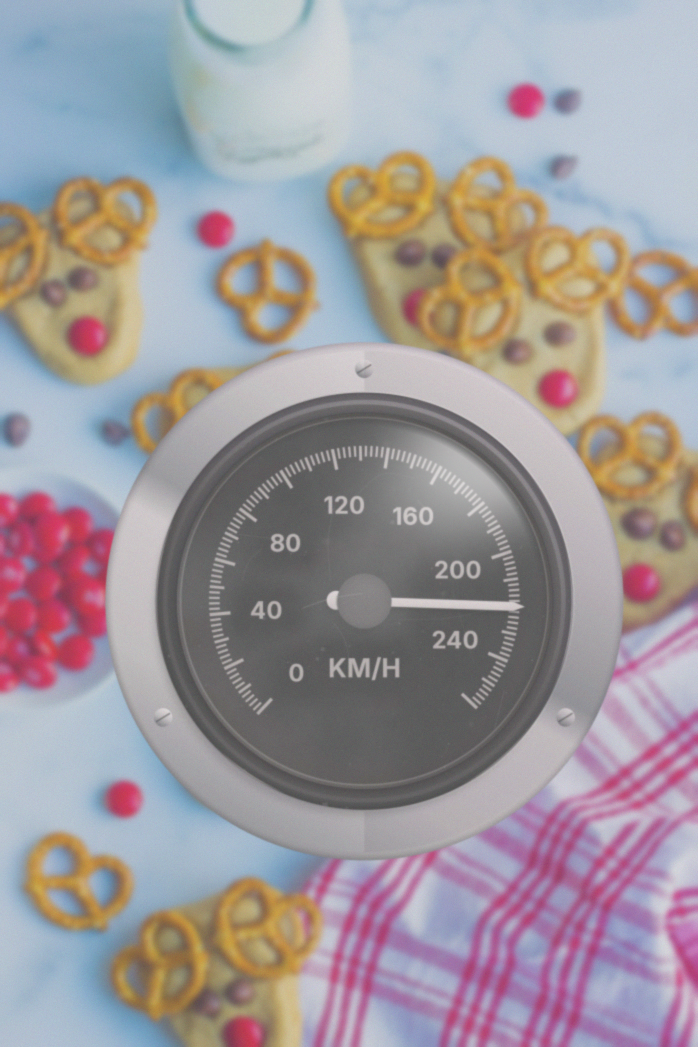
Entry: km/h 220
